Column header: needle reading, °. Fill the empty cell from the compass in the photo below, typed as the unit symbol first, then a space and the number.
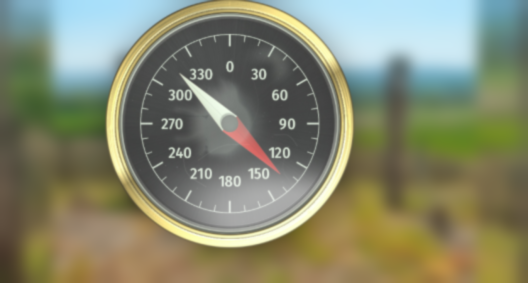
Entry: ° 135
